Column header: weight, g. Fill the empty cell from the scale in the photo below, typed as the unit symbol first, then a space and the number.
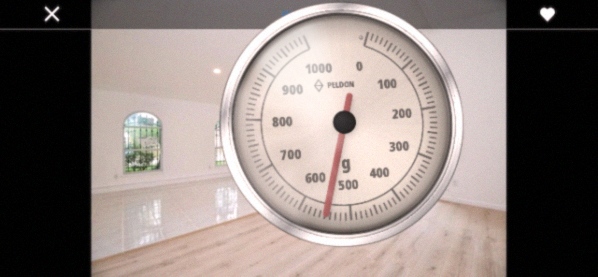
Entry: g 550
